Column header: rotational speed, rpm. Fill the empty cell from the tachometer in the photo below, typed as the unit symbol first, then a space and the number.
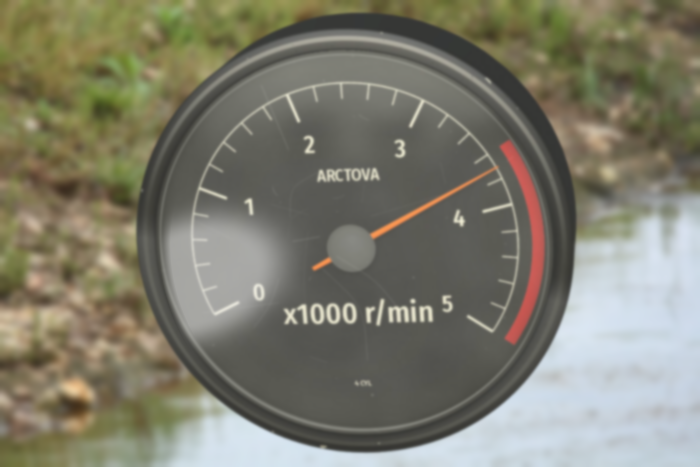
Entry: rpm 3700
